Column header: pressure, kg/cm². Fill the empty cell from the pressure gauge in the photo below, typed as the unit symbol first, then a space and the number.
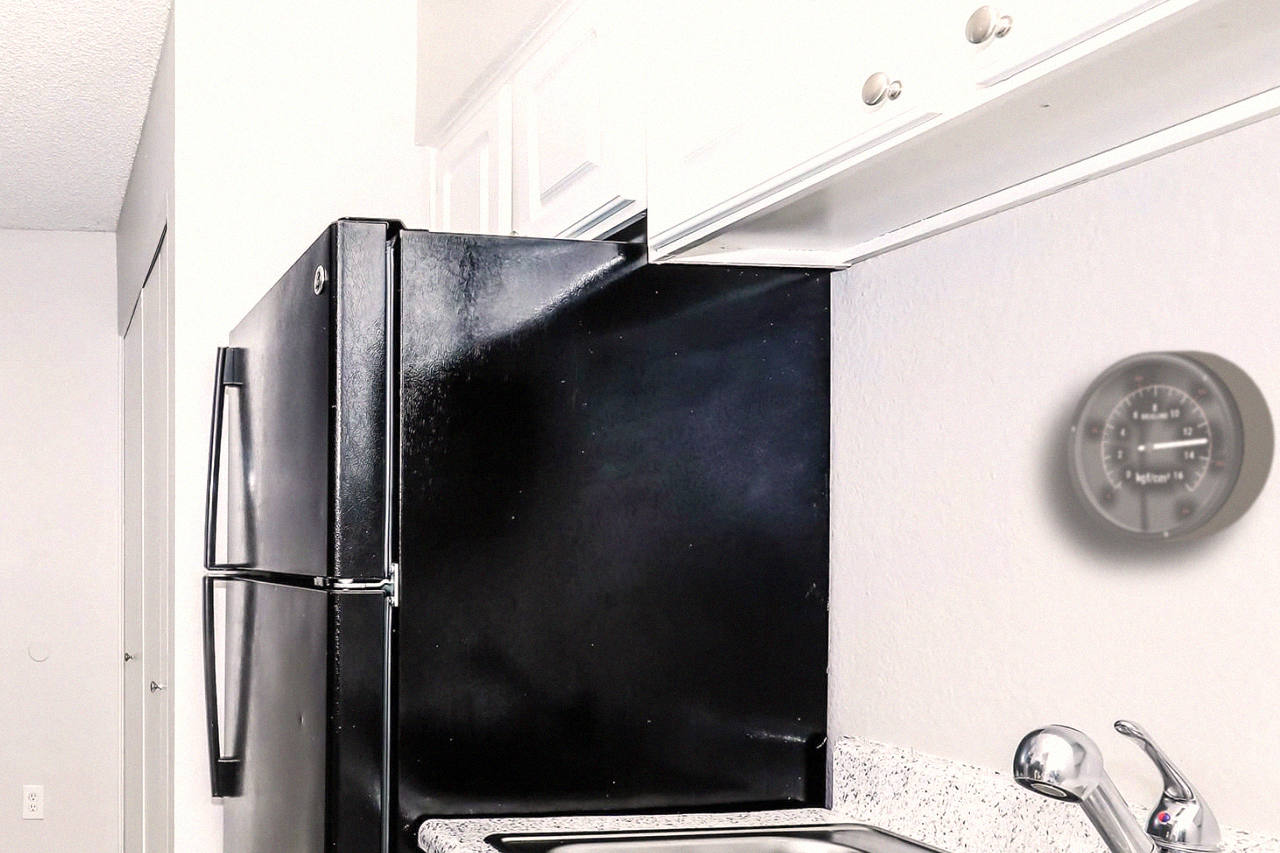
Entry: kg/cm² 13
